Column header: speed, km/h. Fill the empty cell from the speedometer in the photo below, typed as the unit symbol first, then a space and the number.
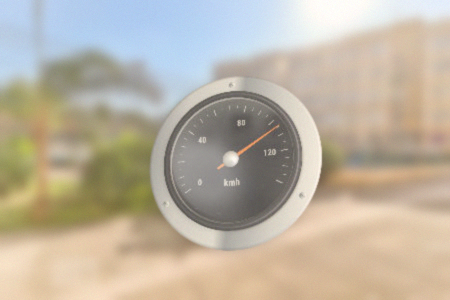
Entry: km/h 105
